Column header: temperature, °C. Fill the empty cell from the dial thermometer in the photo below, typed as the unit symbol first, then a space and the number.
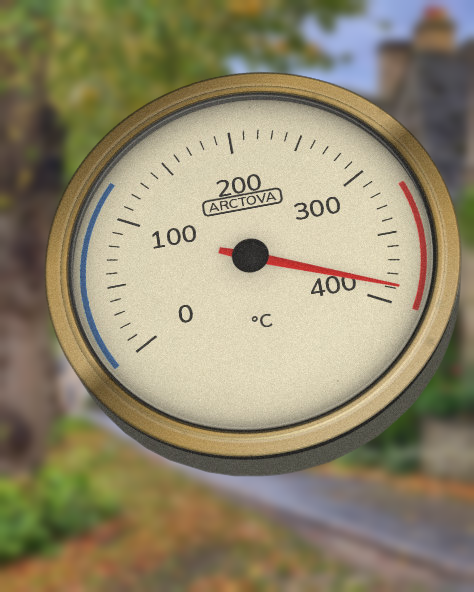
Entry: °C 390
